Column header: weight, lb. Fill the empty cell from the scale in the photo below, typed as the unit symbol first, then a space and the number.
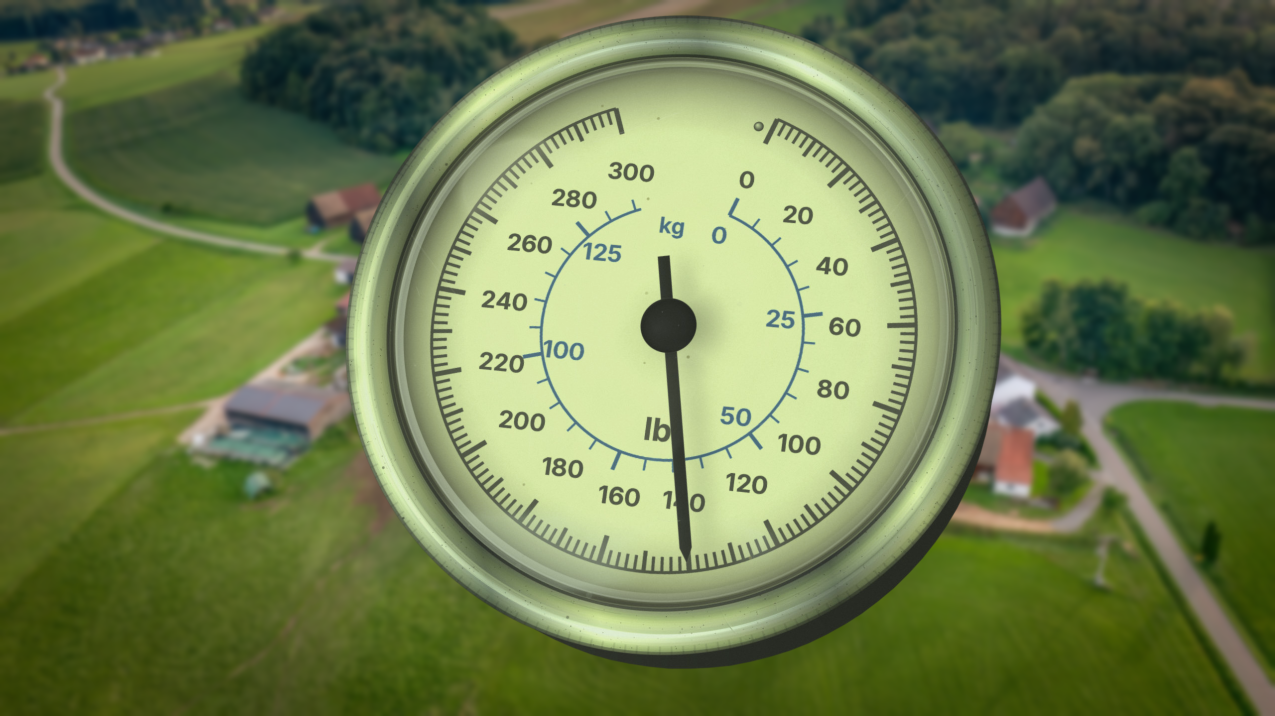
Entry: lb 140
